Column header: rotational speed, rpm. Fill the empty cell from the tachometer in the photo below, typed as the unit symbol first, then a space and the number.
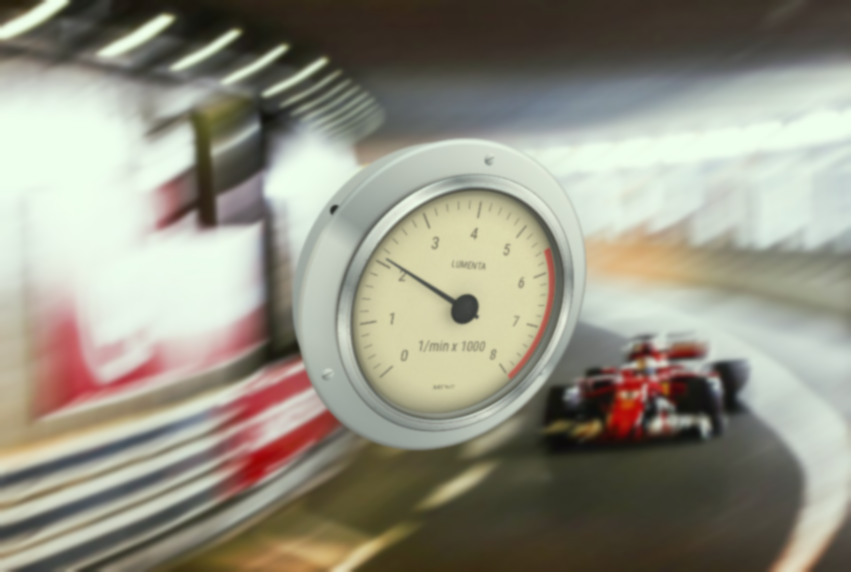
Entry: rpm 2100
